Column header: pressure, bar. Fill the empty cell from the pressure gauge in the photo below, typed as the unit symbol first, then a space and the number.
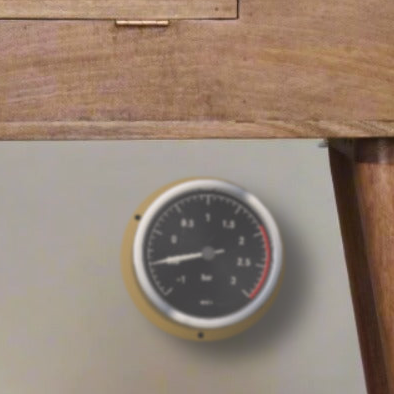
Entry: bar -0.5
